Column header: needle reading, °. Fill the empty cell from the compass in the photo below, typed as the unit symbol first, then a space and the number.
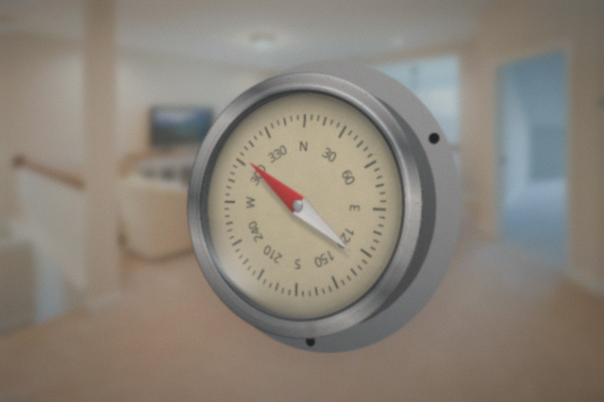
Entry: ° 305
